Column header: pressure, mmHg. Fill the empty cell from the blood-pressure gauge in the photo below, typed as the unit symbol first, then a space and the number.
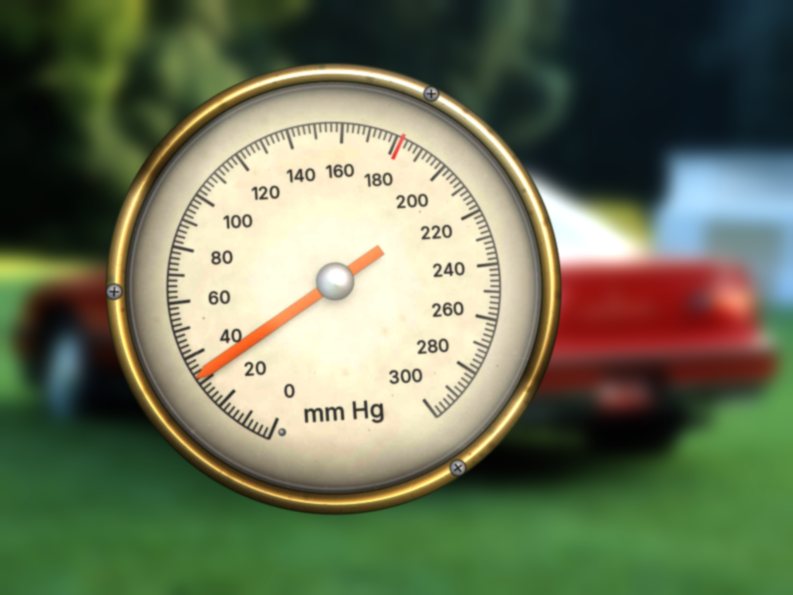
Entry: mmHg 32
